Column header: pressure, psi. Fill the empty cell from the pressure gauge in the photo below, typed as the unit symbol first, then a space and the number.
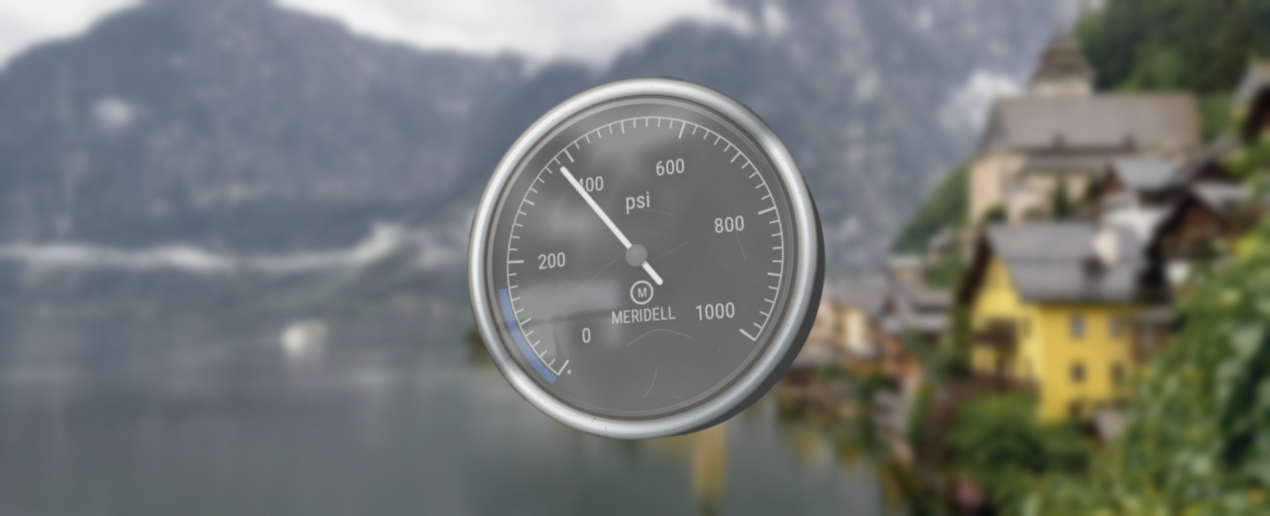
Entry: psi 380
